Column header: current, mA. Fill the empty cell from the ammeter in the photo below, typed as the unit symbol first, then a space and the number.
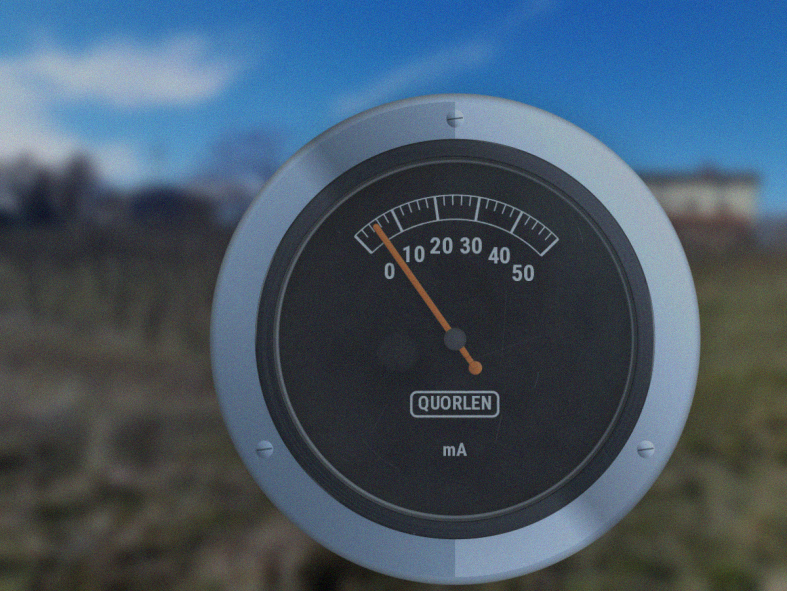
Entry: mA 5
